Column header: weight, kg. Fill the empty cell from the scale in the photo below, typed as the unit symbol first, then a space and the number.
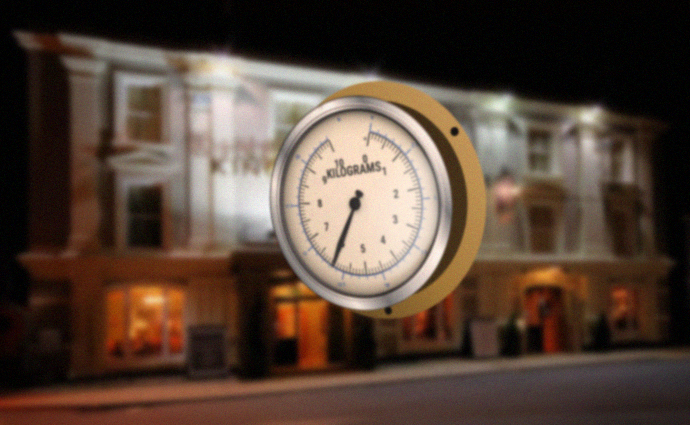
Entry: kg 6
